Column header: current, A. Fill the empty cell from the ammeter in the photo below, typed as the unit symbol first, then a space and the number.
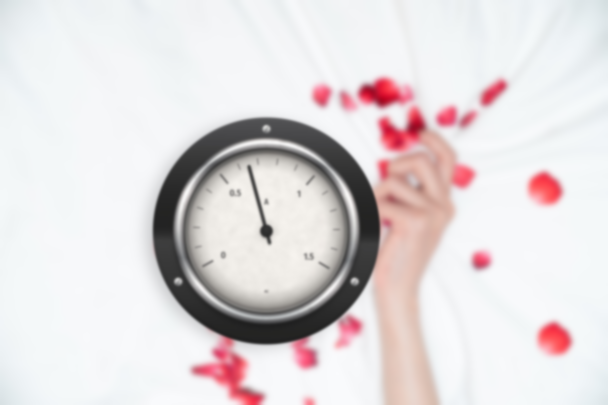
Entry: A 0.65
